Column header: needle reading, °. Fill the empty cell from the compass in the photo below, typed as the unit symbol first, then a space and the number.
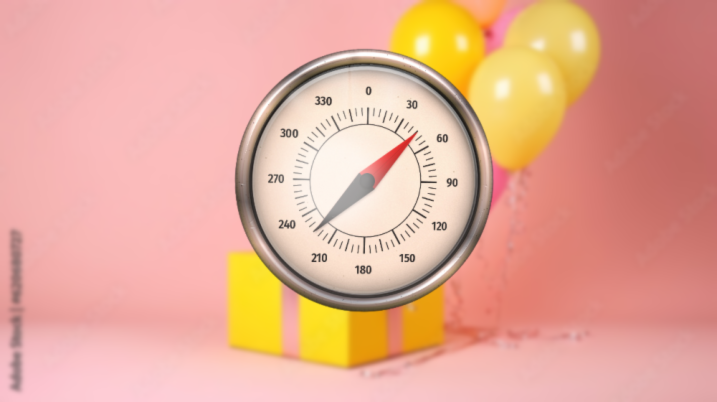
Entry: ° 45
